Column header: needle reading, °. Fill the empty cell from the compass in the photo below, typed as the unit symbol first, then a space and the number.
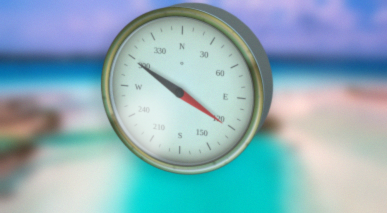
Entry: ° 120
